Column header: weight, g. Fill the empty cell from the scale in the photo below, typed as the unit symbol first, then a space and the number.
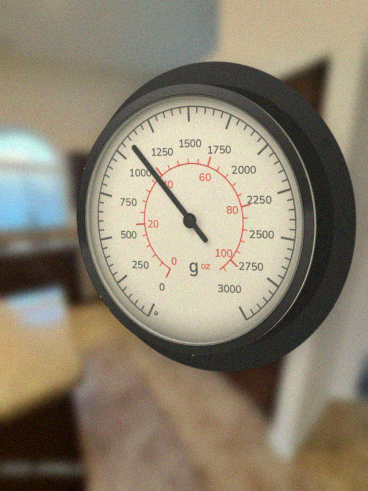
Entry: g 1100
